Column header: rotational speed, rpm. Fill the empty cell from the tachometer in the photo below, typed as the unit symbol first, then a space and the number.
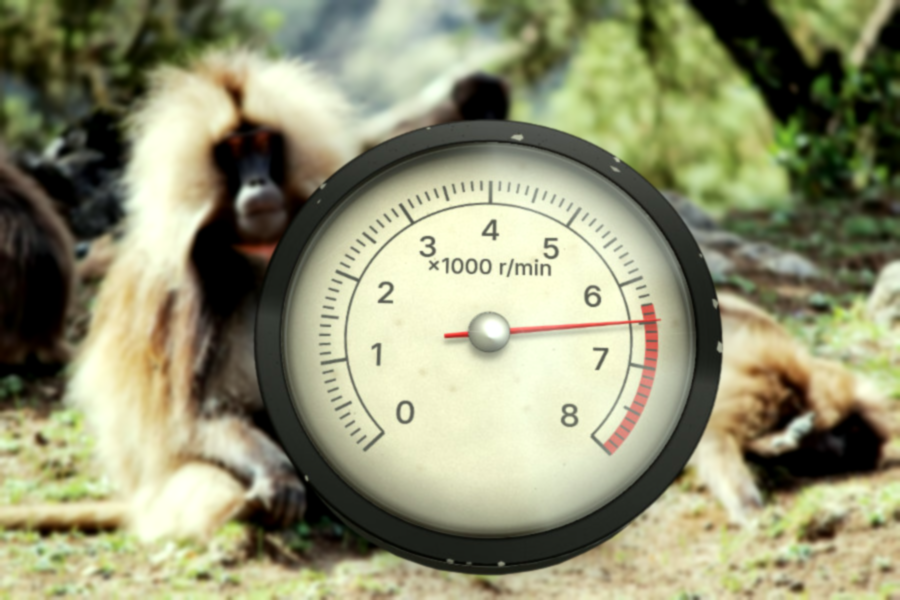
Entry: rpm 6500
